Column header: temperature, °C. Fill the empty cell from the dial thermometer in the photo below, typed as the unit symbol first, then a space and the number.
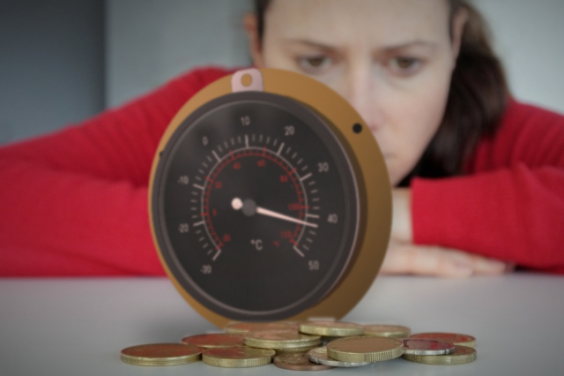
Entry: °C 42
